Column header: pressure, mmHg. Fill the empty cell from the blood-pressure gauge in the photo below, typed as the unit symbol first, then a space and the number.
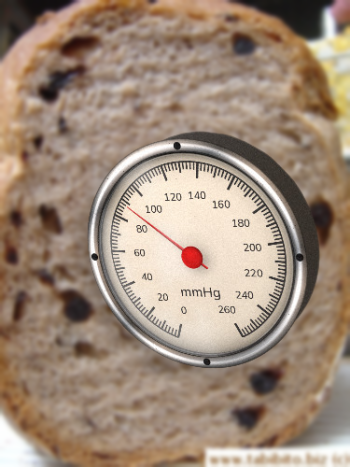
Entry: mmHg 90
